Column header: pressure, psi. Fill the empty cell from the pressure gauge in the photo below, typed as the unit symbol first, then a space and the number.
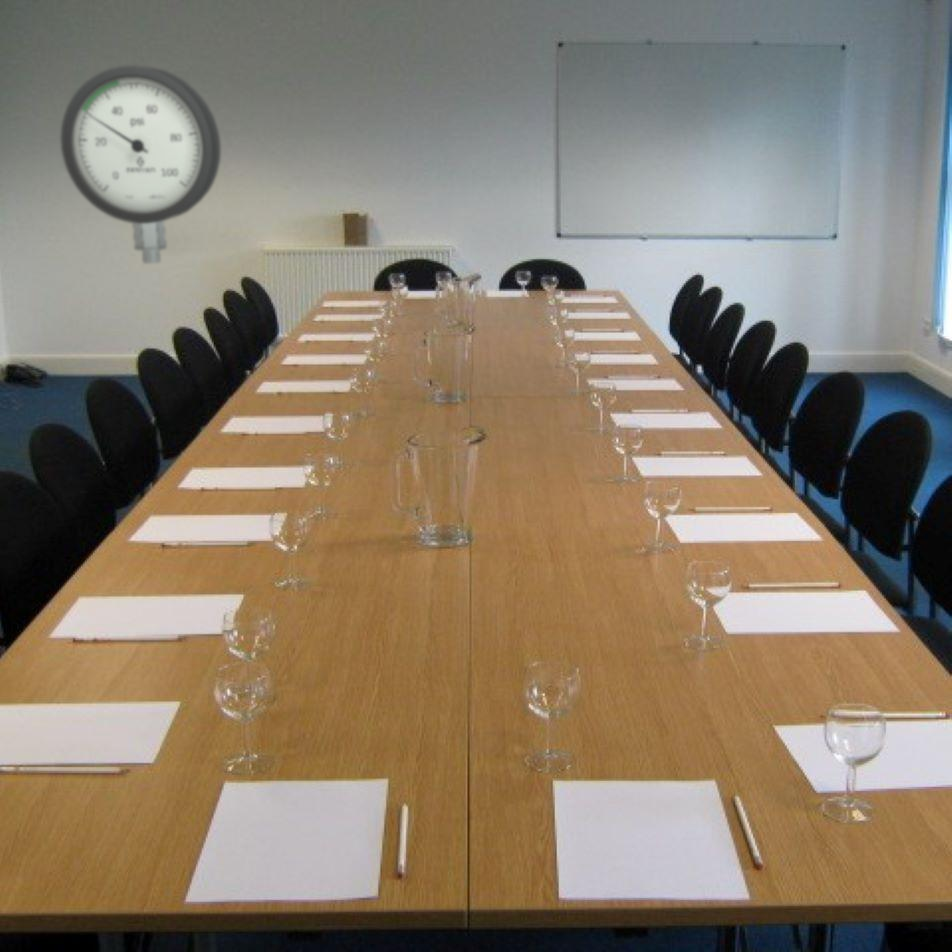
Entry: psi 30
